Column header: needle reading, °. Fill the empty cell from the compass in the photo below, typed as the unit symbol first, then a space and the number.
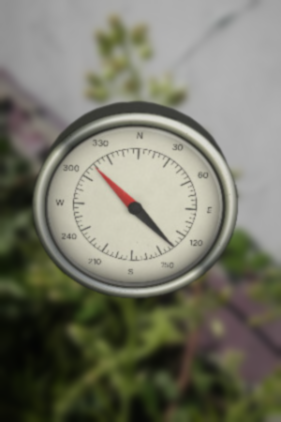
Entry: ° 315
